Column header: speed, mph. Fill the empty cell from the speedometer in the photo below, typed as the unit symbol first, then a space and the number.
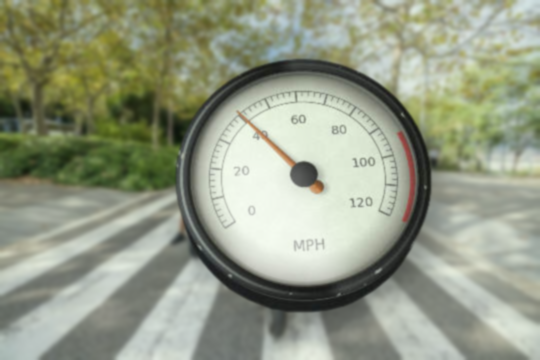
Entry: mph 40
